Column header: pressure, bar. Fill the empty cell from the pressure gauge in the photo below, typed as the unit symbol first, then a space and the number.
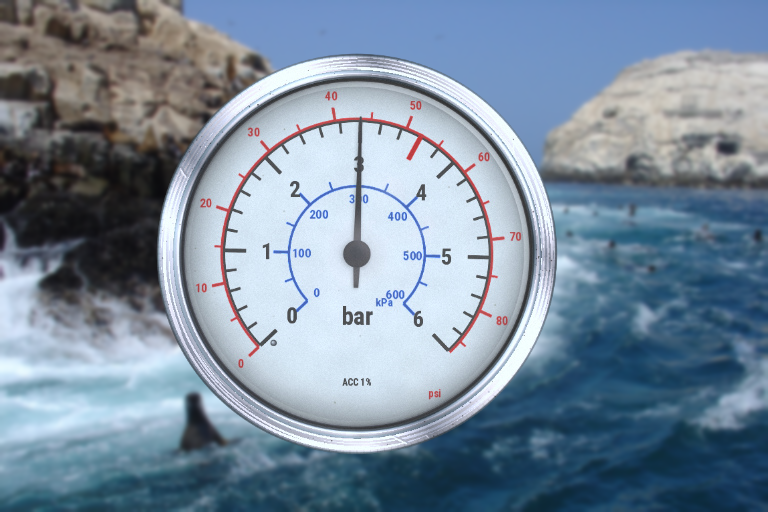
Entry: bar 3
